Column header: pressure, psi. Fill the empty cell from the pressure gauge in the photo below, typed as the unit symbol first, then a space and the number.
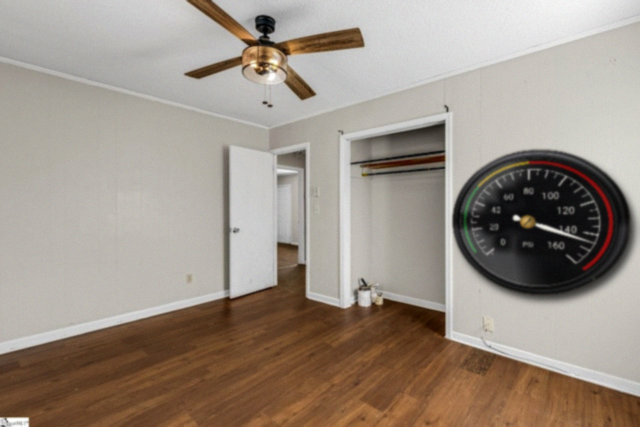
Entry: psi 145
